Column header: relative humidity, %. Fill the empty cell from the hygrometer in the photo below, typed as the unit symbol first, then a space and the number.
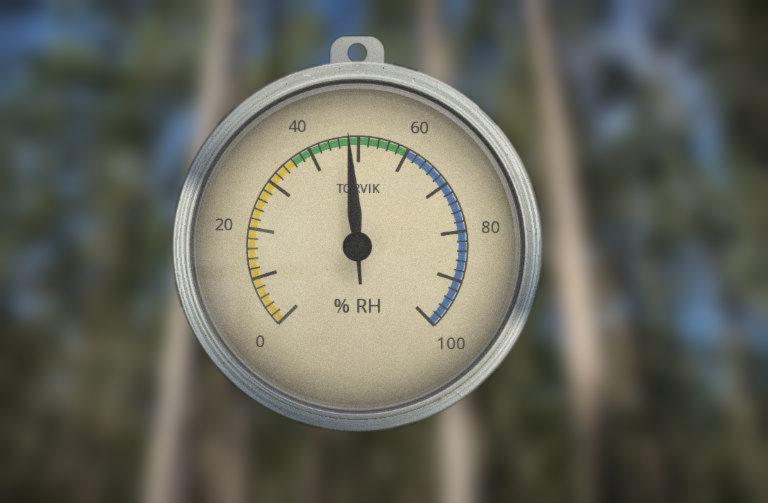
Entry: % 48
